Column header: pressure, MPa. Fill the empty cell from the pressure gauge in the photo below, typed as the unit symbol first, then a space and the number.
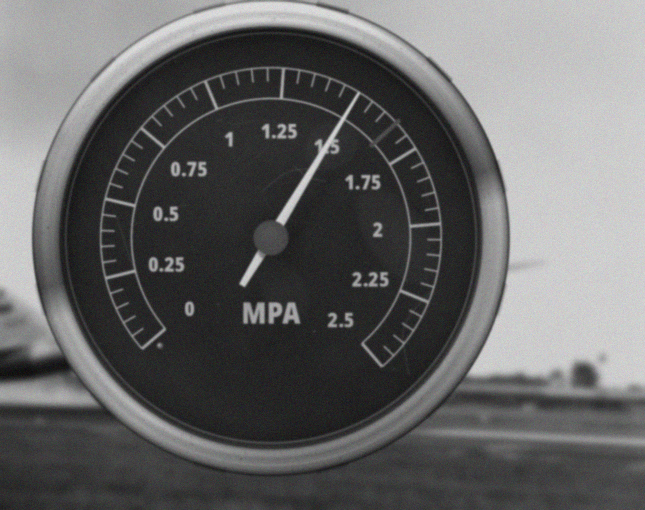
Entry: MPa 1.5
